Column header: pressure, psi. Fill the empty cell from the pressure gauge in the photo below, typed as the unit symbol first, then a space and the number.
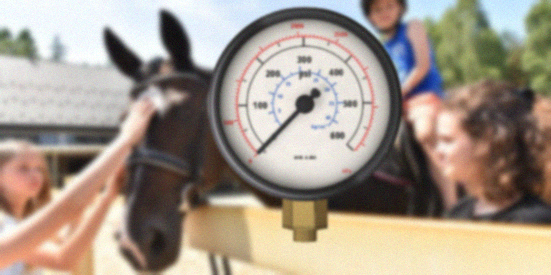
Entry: psi 0
